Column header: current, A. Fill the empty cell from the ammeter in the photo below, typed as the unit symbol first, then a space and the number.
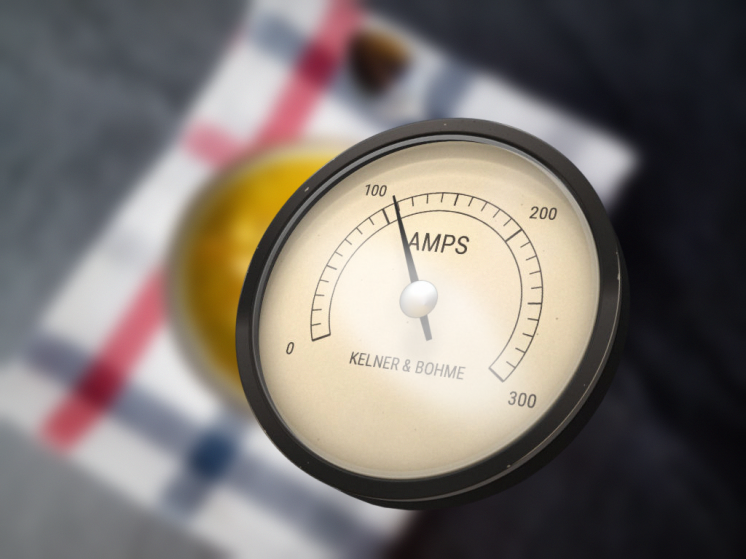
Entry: A 110
